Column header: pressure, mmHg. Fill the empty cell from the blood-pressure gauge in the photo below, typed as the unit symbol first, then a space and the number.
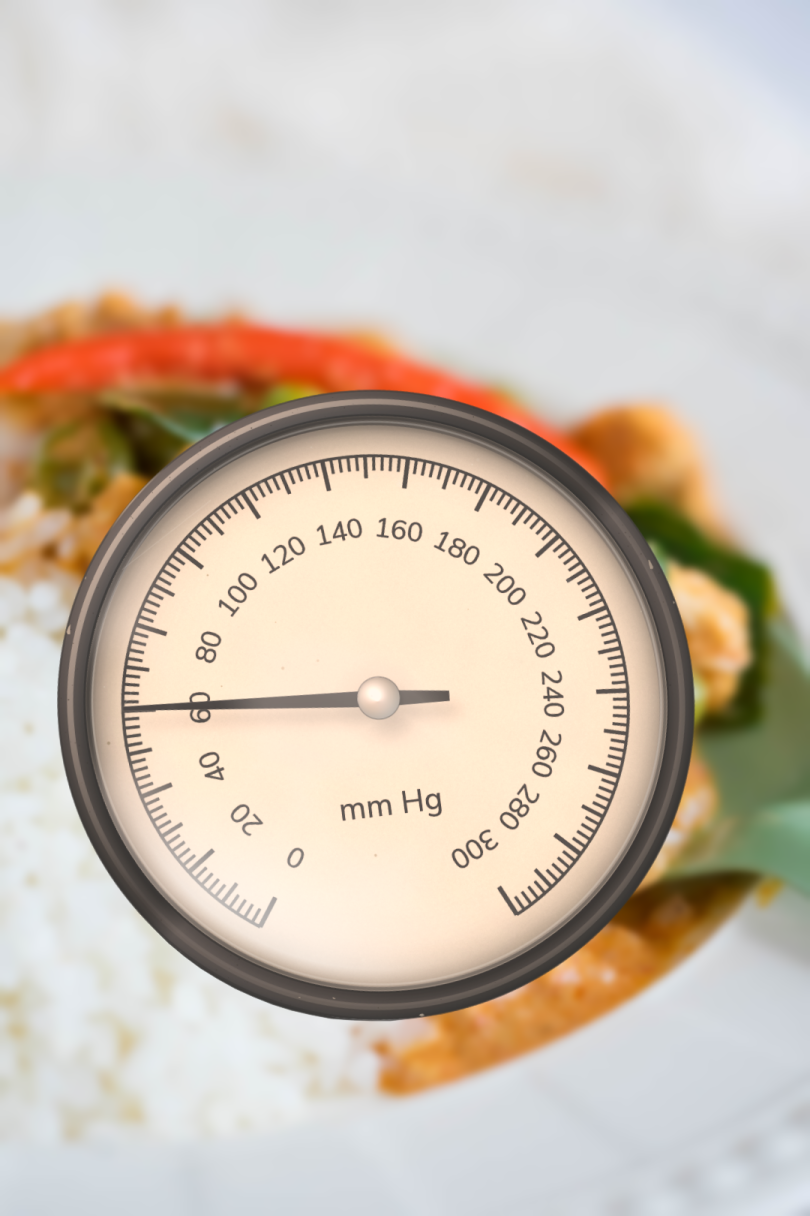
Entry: mmHg 60
